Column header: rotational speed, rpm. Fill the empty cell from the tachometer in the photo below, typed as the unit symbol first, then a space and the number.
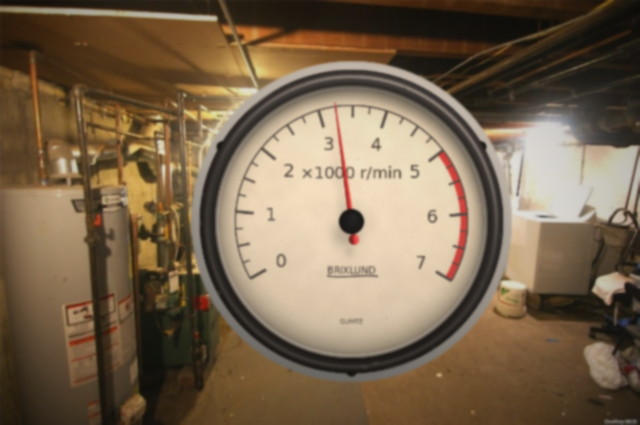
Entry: rpm 3250
